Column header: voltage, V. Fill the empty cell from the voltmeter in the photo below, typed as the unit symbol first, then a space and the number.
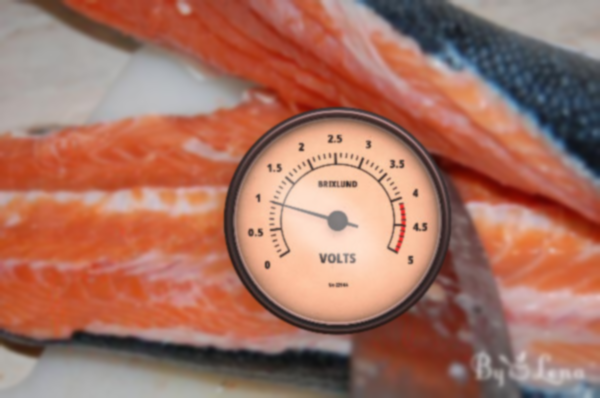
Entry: V 1
